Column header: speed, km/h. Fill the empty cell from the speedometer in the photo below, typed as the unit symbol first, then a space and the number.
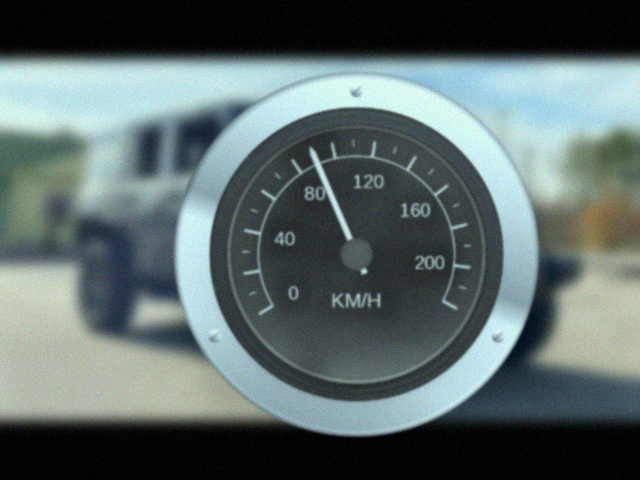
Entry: km/h 90
